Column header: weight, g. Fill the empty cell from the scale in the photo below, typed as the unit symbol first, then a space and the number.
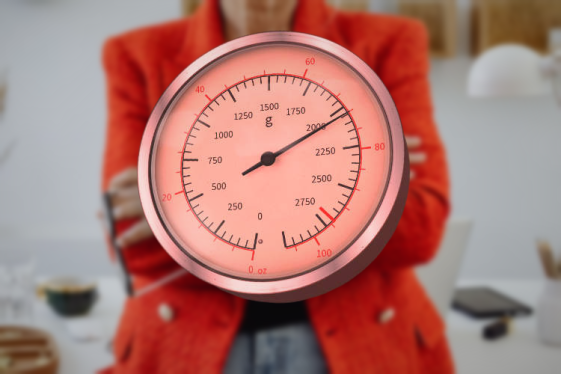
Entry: g 2050
